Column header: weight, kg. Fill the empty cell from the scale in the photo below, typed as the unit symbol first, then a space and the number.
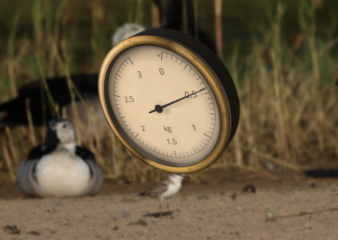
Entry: kg 0.5
